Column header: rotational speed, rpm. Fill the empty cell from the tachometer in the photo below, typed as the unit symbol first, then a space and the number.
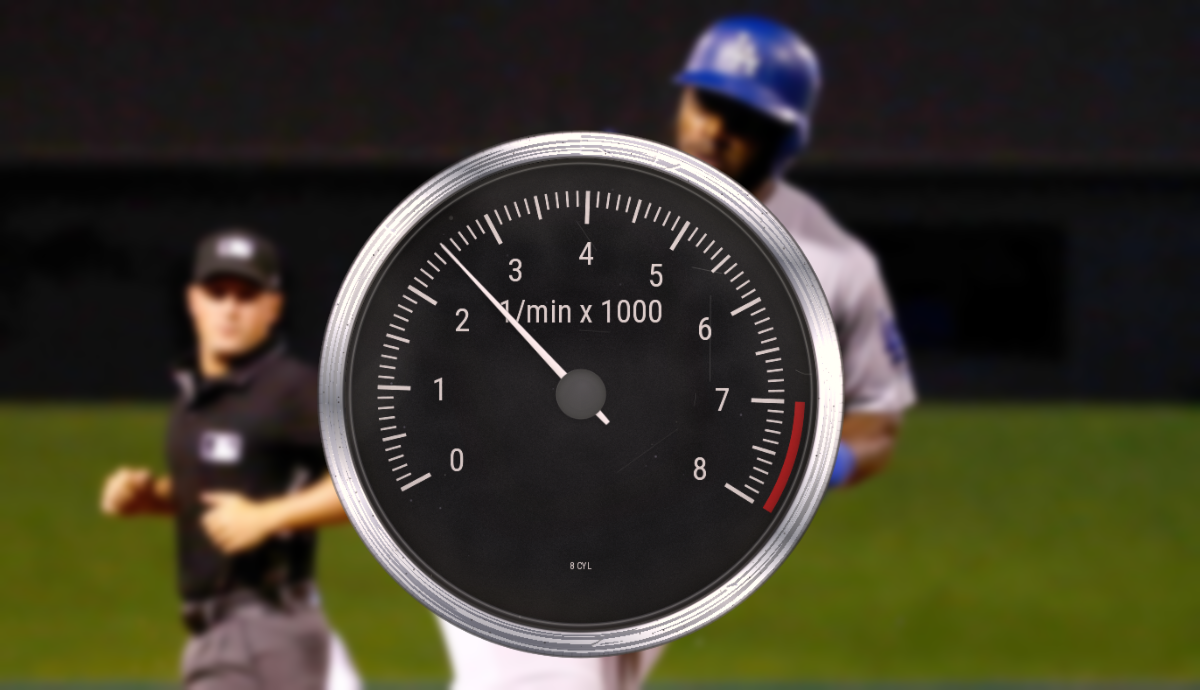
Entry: rpm 2500
